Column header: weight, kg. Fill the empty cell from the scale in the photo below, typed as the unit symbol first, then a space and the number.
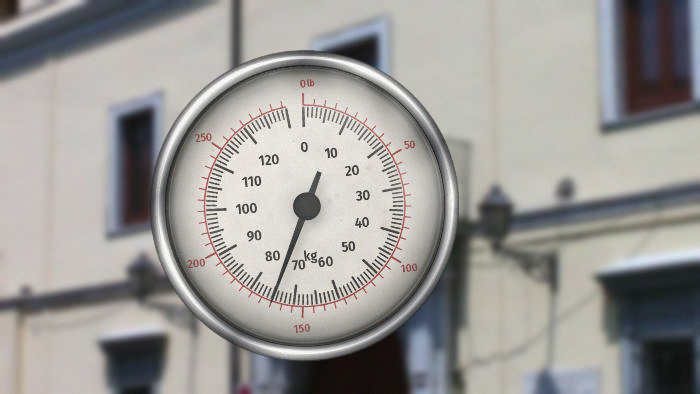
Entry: kg 75
